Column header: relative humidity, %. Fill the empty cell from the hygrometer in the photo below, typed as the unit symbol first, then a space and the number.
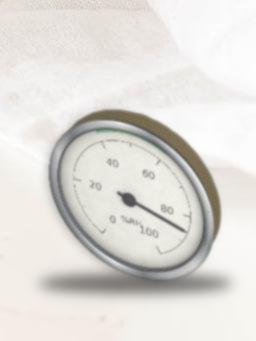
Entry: % 85
